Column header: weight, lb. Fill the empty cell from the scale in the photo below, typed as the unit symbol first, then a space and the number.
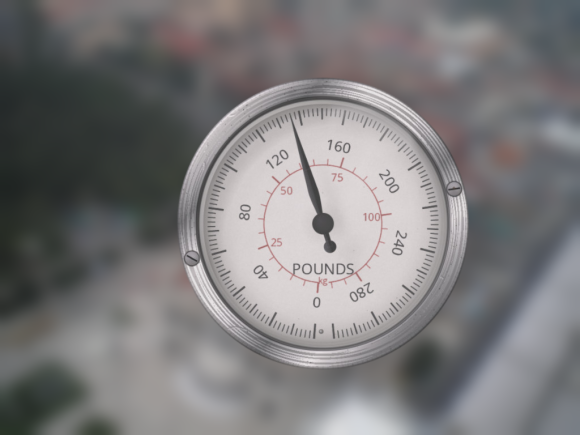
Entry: lb 136
